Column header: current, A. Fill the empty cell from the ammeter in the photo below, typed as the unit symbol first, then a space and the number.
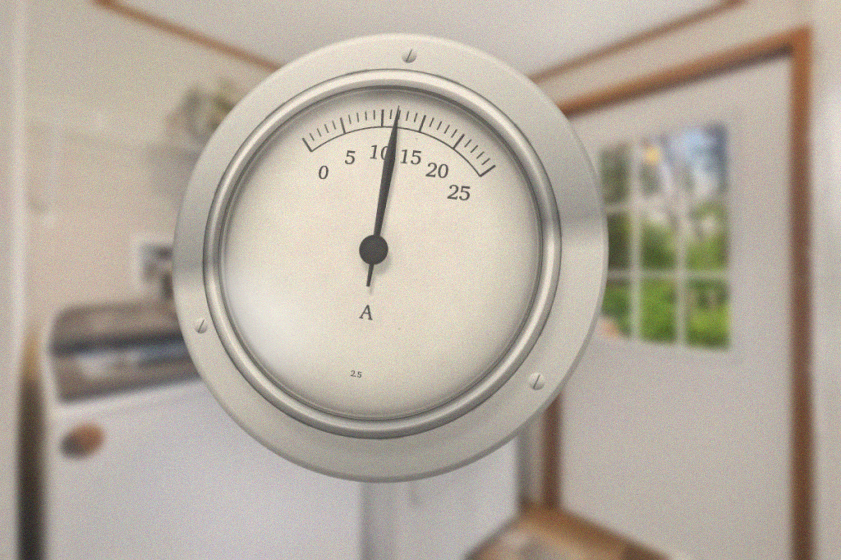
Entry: A 12
